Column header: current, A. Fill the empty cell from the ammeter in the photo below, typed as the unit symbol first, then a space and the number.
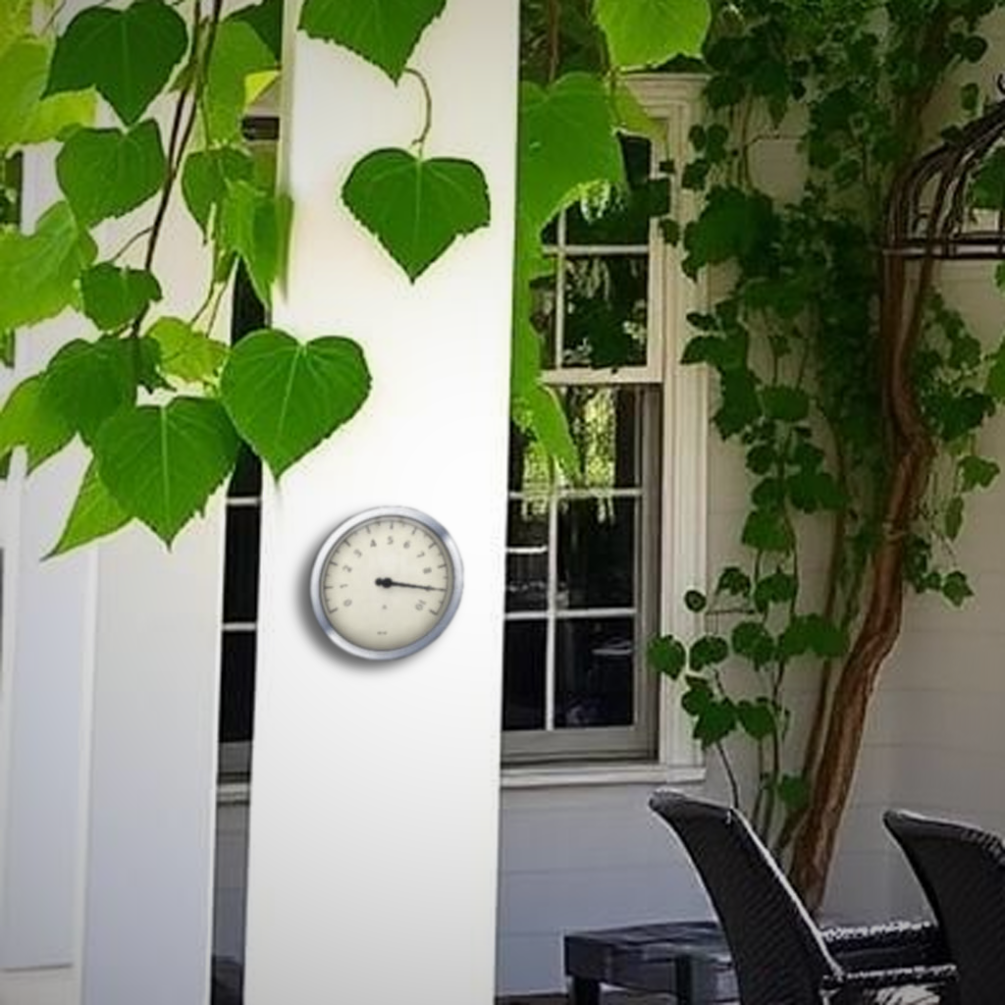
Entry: A 9
